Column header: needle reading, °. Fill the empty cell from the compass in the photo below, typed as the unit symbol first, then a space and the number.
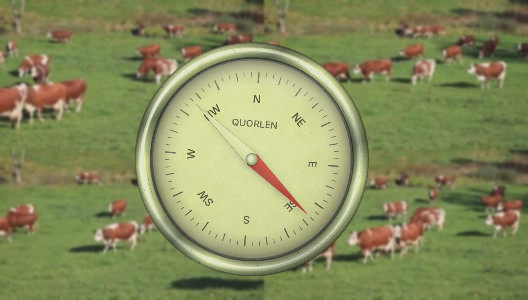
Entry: ° 130
